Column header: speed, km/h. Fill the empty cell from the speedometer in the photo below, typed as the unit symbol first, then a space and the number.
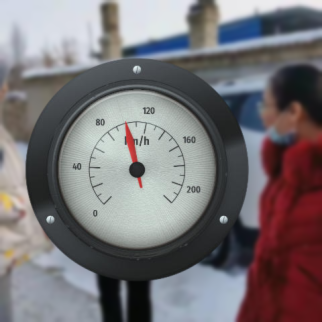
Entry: km/h 100
